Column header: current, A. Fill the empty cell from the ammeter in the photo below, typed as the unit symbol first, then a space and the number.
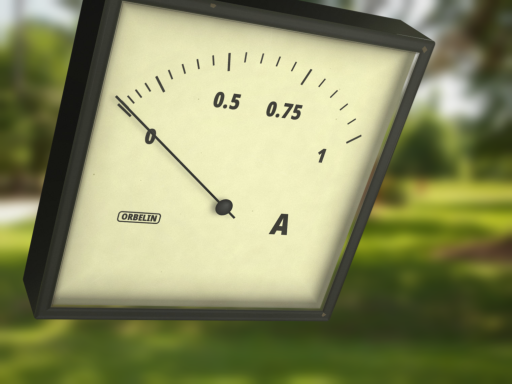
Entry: A 0.05
